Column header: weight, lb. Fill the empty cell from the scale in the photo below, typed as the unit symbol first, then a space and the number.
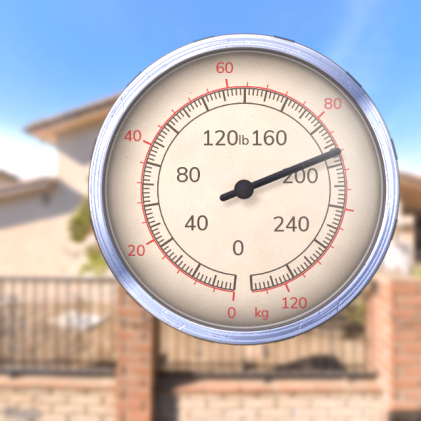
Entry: lb 194
